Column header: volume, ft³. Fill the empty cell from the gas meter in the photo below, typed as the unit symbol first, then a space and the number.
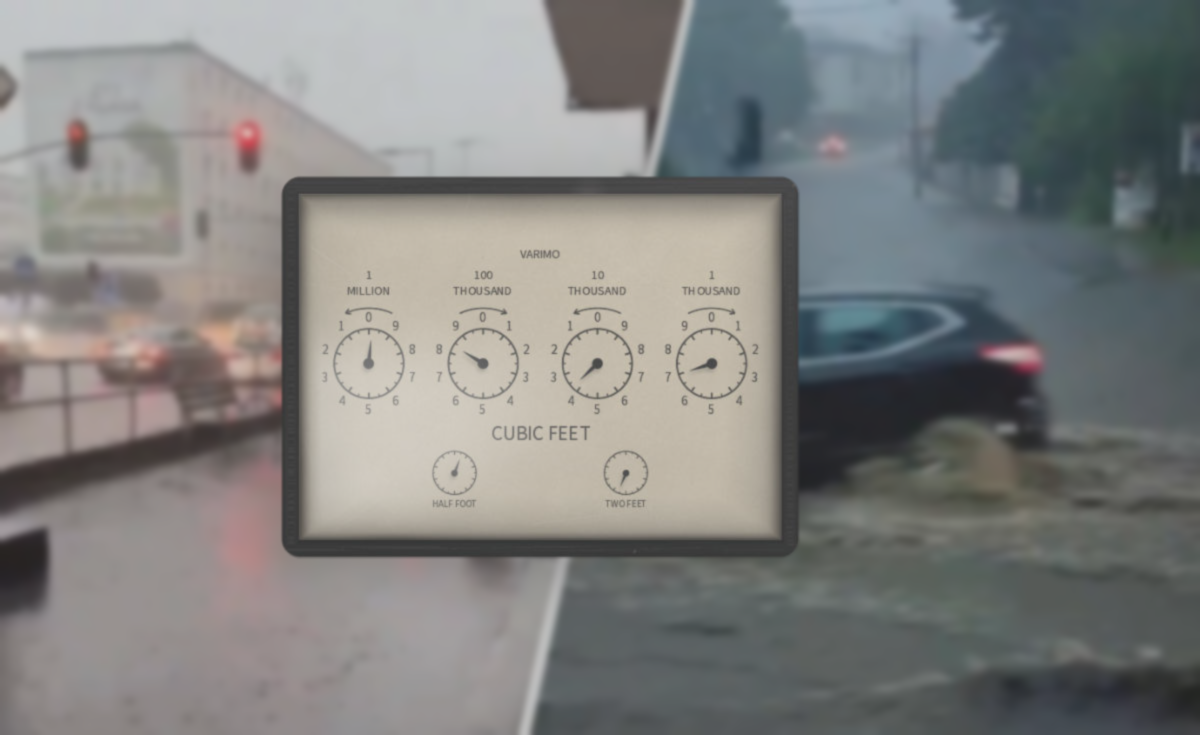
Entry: ft³ 983700
